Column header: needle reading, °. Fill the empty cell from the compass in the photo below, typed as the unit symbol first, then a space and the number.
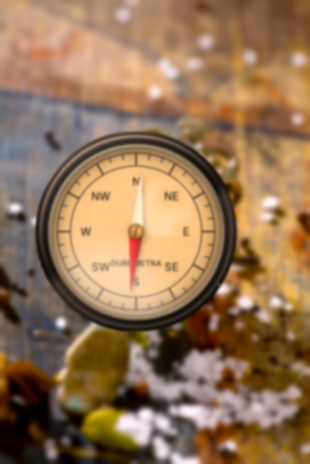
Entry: ° 185
